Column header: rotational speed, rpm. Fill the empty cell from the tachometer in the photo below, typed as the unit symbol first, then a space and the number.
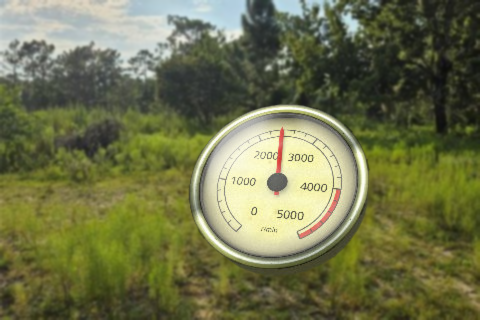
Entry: rpm 2400
